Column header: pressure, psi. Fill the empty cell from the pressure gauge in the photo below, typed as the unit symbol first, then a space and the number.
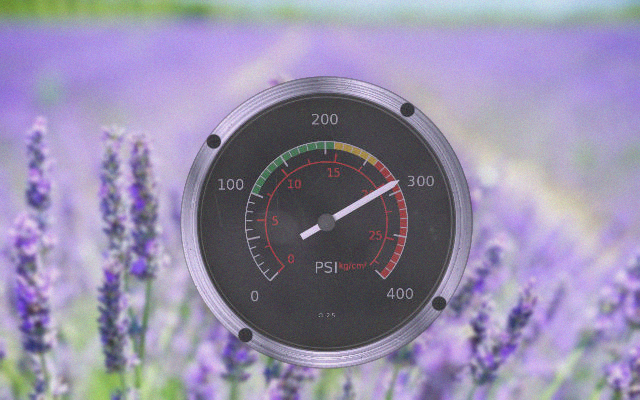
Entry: psi 290
